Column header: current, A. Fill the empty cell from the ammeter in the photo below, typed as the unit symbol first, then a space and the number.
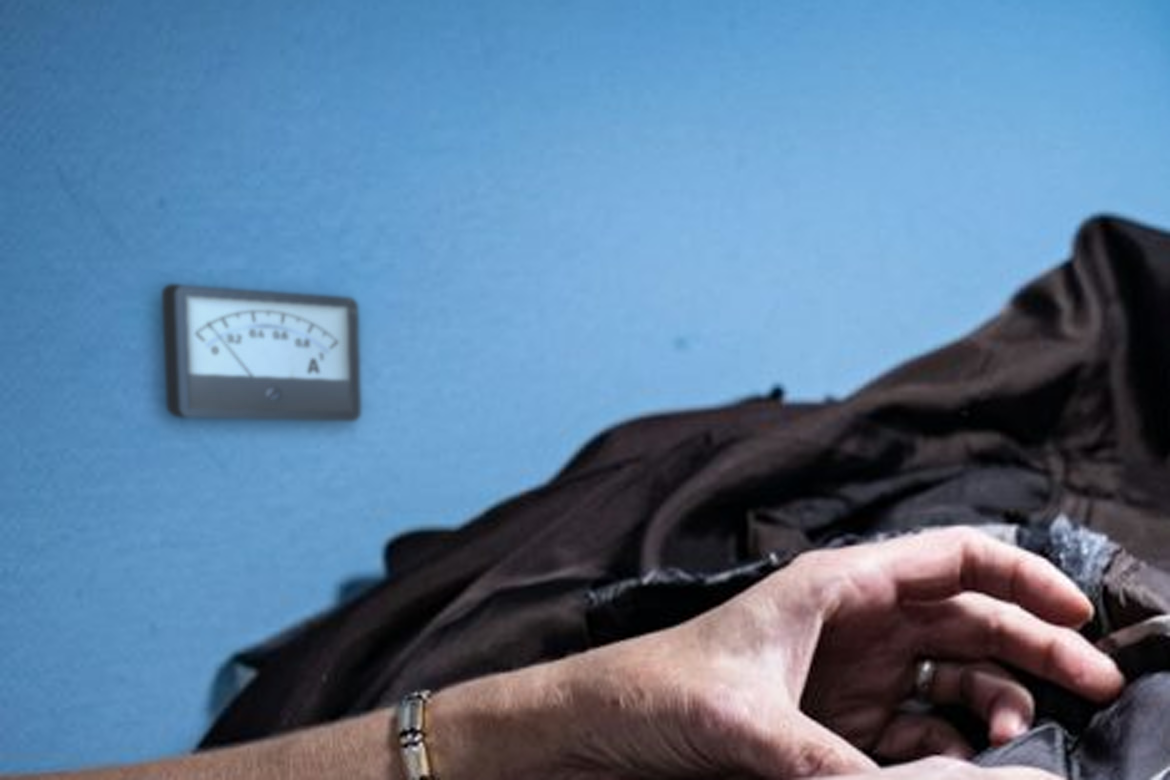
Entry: A 0.1
